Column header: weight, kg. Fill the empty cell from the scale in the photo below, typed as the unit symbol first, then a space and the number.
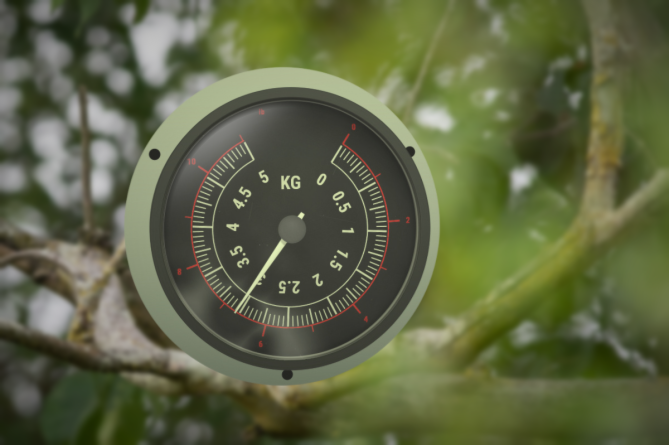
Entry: kg 3.05
